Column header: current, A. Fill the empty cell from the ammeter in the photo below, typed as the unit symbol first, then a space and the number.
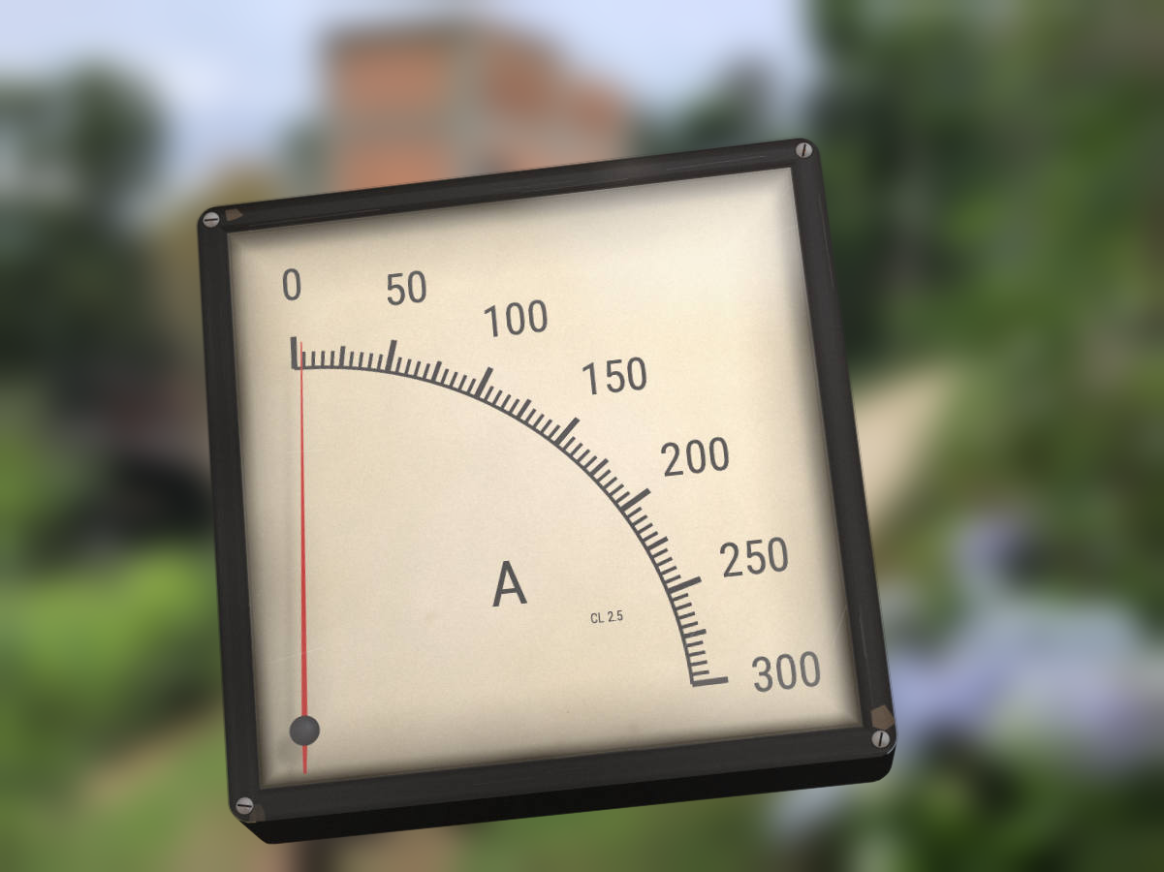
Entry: A 5
